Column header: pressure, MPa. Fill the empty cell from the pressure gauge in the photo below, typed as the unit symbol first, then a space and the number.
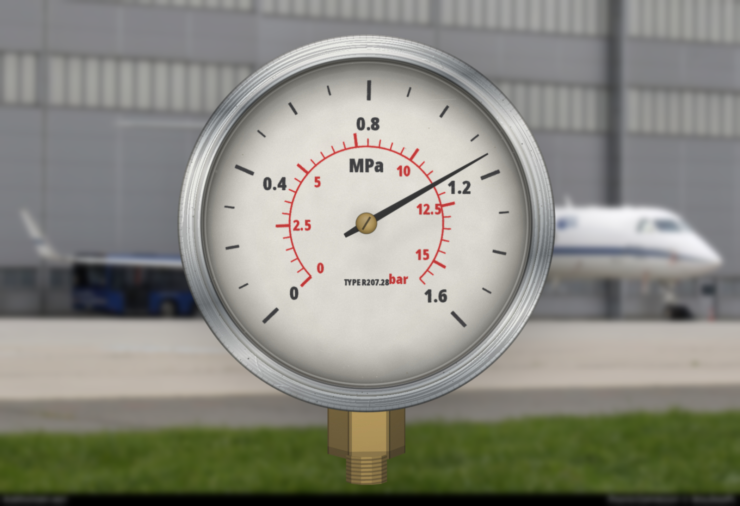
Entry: MPa 1.15
